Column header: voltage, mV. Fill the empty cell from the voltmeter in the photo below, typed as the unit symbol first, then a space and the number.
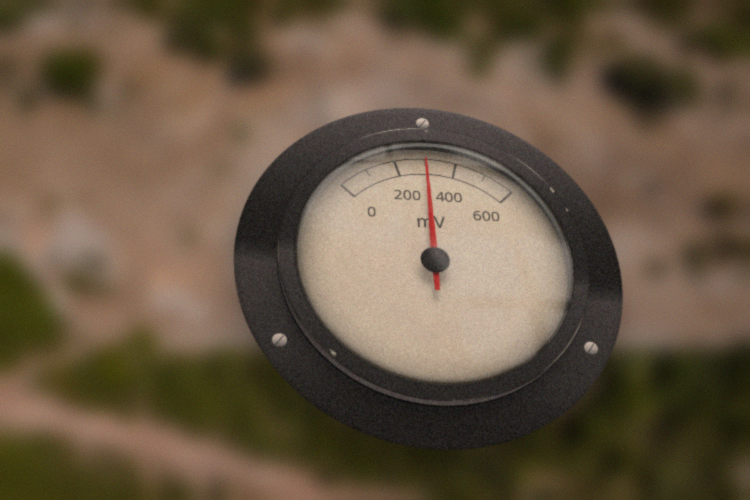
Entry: mV 300
